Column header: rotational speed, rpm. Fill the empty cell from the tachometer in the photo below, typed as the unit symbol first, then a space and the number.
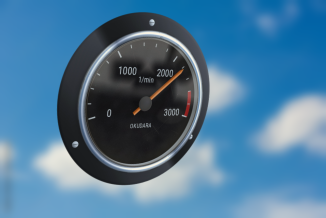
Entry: rpm 2200
